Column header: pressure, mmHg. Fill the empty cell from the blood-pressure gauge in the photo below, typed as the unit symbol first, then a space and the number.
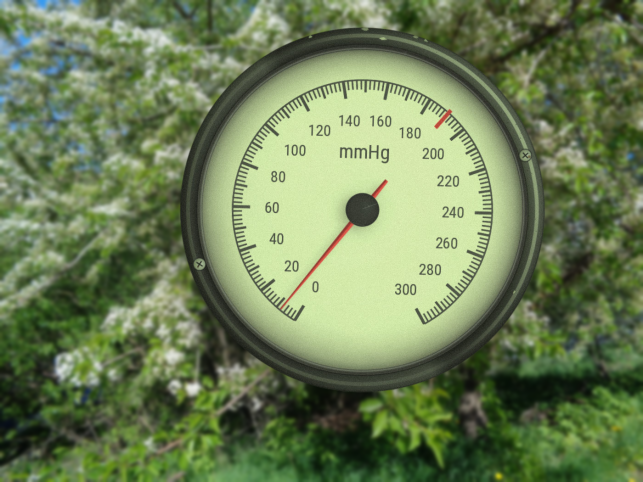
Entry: mmHg 8
